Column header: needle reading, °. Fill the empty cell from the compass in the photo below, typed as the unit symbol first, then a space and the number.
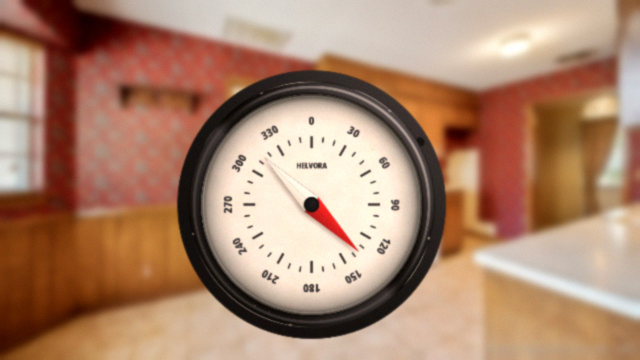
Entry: ° 135
